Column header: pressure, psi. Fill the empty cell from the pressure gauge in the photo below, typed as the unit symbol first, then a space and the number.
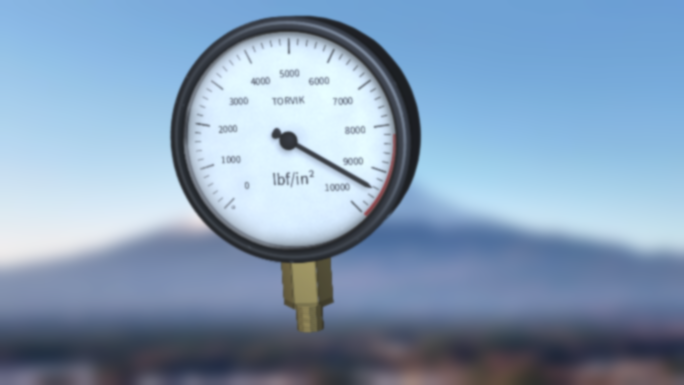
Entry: psi 9400
